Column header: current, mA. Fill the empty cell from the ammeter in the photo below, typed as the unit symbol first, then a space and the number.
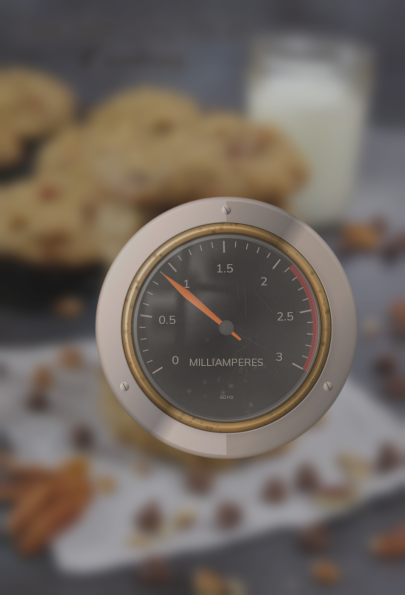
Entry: mA 0.9
